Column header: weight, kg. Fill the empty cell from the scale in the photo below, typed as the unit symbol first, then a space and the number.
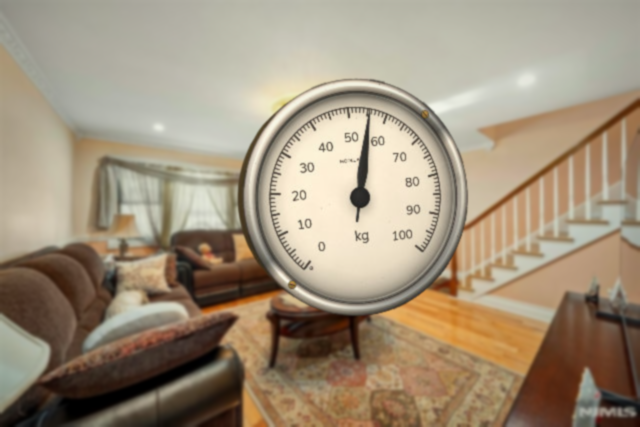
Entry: kg 55
